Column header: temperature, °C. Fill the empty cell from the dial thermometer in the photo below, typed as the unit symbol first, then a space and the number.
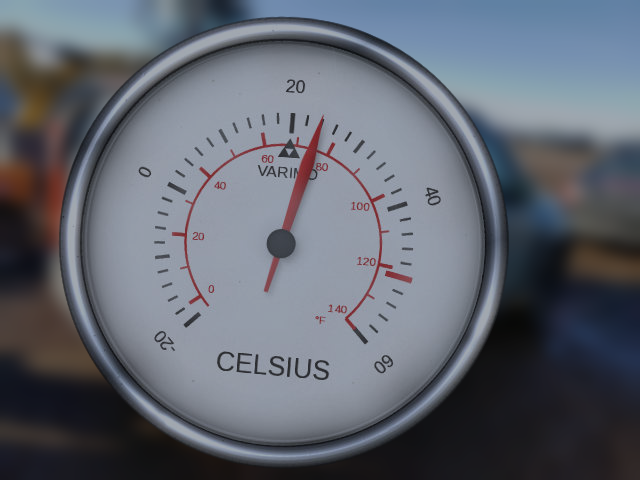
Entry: °C 24
